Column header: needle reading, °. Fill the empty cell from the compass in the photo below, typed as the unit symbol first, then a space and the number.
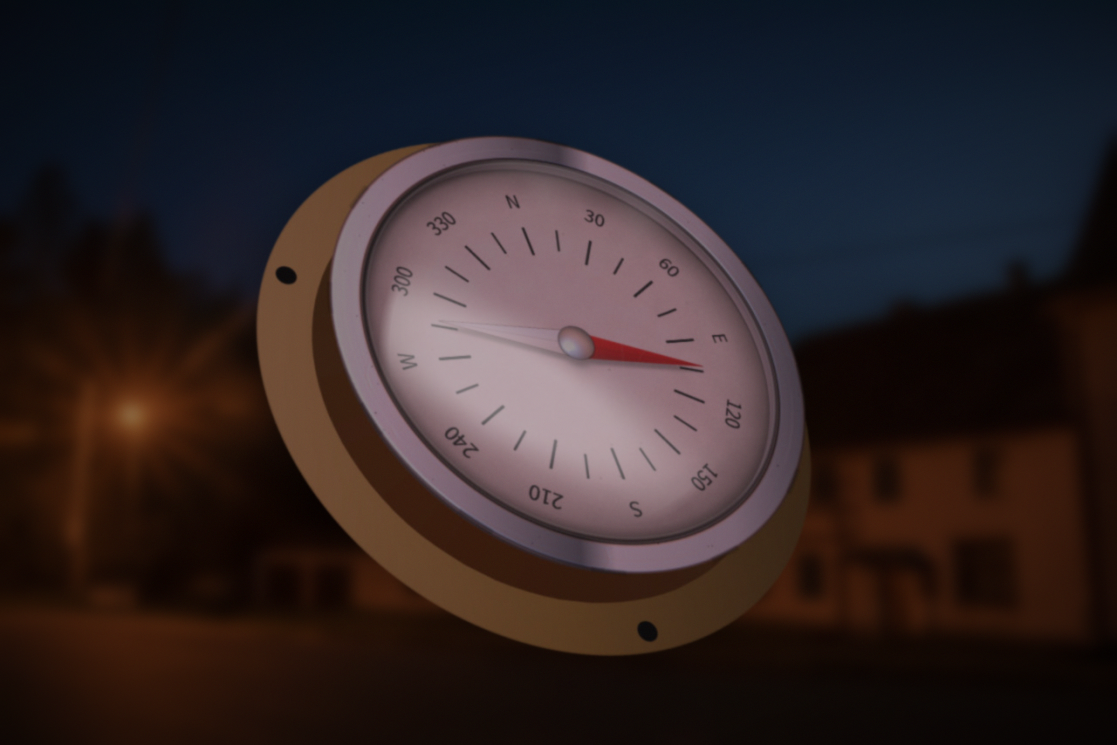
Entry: ° 105
